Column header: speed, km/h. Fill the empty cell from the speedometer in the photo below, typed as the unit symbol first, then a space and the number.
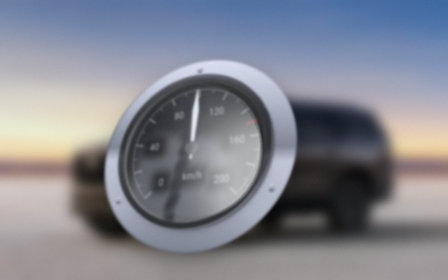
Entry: km/h 100
